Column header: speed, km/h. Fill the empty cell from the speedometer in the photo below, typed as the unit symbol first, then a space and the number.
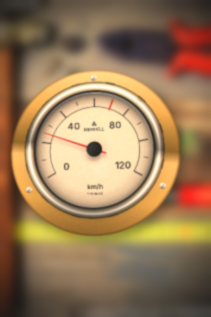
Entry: km/h 25
